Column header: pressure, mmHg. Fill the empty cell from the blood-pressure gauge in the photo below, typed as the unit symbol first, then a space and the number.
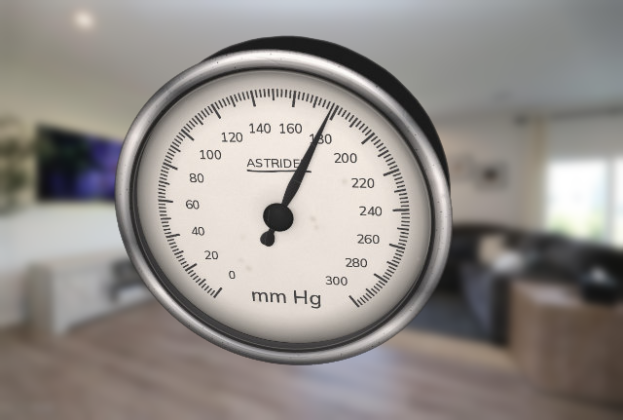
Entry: mmHg 178
